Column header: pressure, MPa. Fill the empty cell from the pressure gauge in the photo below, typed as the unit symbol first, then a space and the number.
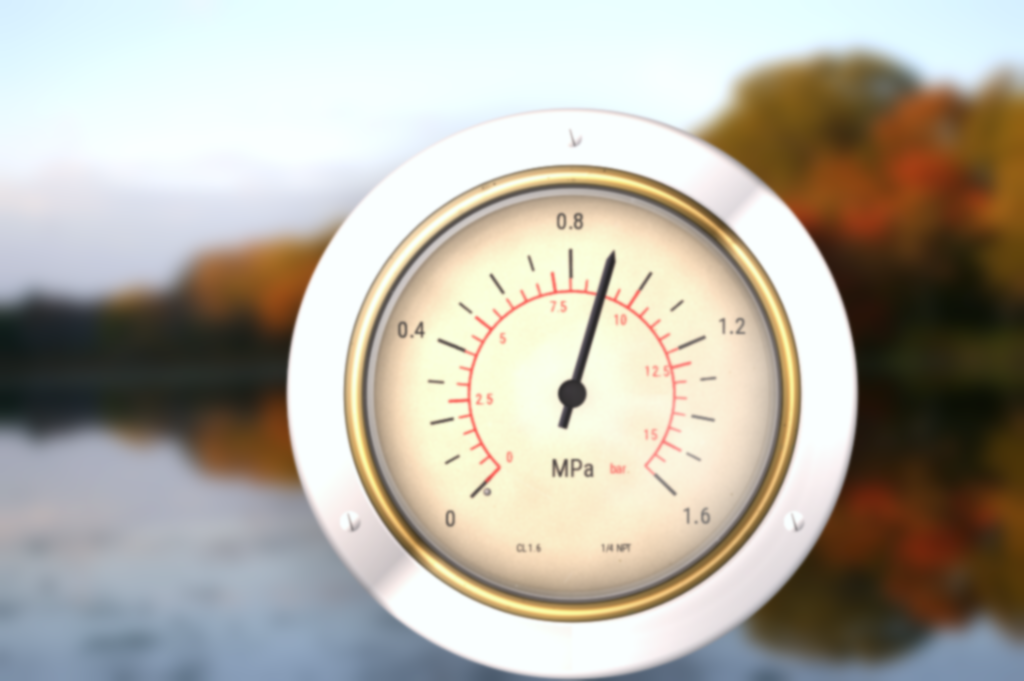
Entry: MPa 0.9
